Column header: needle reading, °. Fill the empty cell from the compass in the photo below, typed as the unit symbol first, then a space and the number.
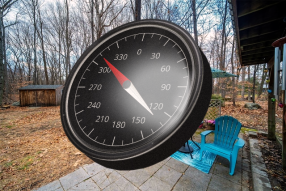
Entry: ° 310
